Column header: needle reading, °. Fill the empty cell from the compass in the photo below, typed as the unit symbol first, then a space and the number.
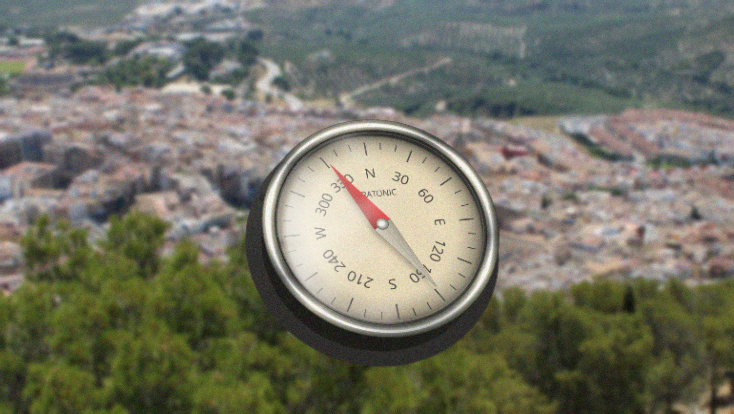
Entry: ° 330
